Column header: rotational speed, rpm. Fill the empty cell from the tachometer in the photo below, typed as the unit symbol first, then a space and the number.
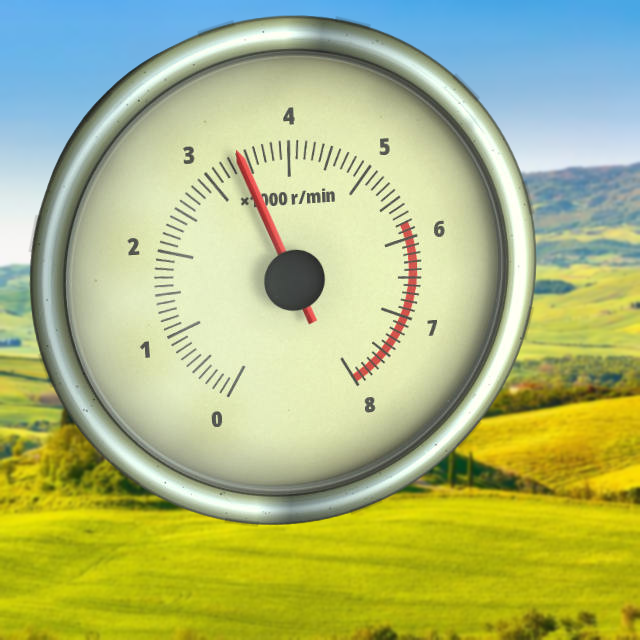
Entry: rpm 3400
